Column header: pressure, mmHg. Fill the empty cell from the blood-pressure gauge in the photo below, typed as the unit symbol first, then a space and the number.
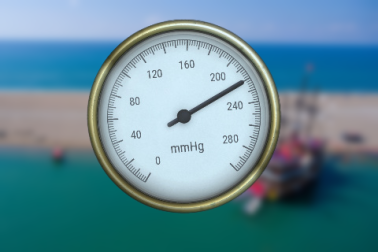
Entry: mmHg 220
